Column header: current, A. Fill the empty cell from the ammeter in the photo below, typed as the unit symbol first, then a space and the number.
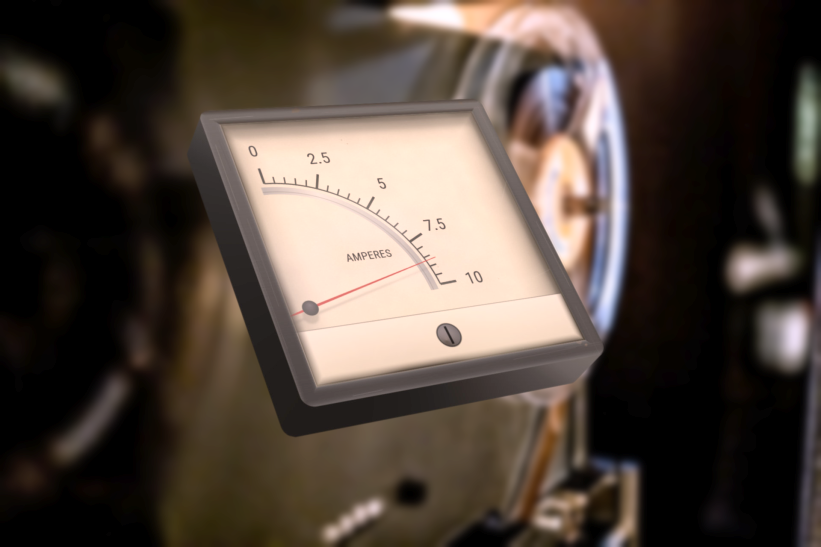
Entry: A 8.75
